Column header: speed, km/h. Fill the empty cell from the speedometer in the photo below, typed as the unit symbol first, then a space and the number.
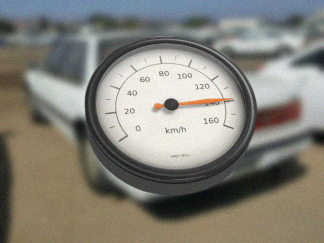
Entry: km/h 140
